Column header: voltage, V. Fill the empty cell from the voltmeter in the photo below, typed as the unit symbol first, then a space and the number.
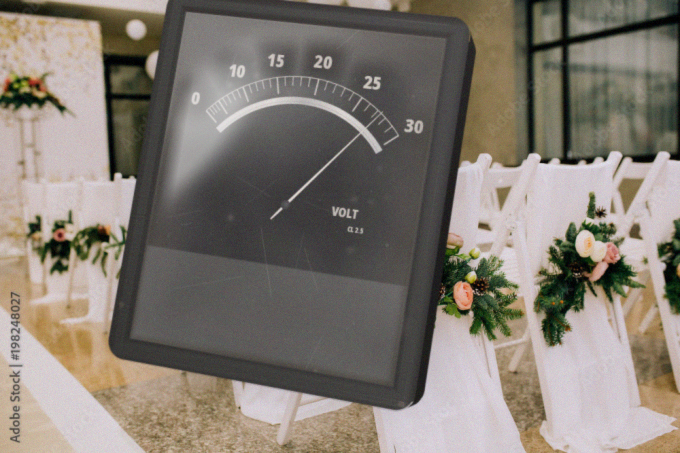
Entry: V 27.5
